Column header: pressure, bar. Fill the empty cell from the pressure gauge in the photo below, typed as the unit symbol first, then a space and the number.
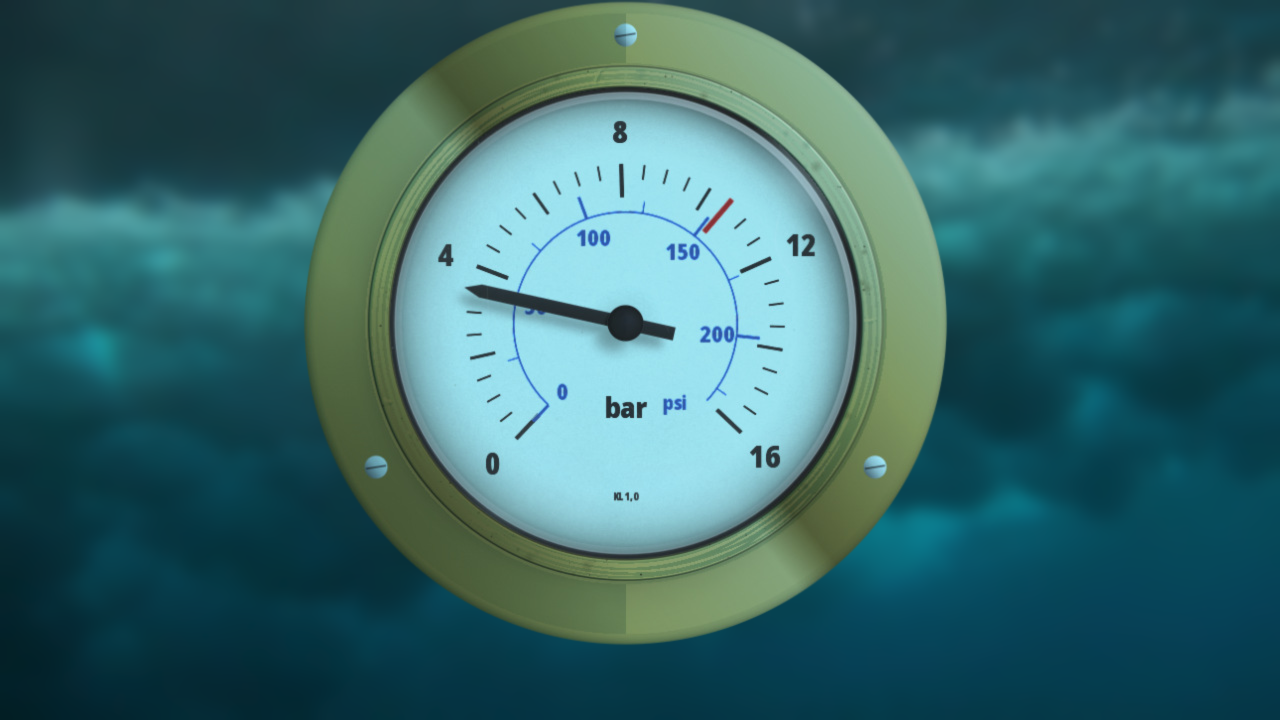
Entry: bar 3.5
